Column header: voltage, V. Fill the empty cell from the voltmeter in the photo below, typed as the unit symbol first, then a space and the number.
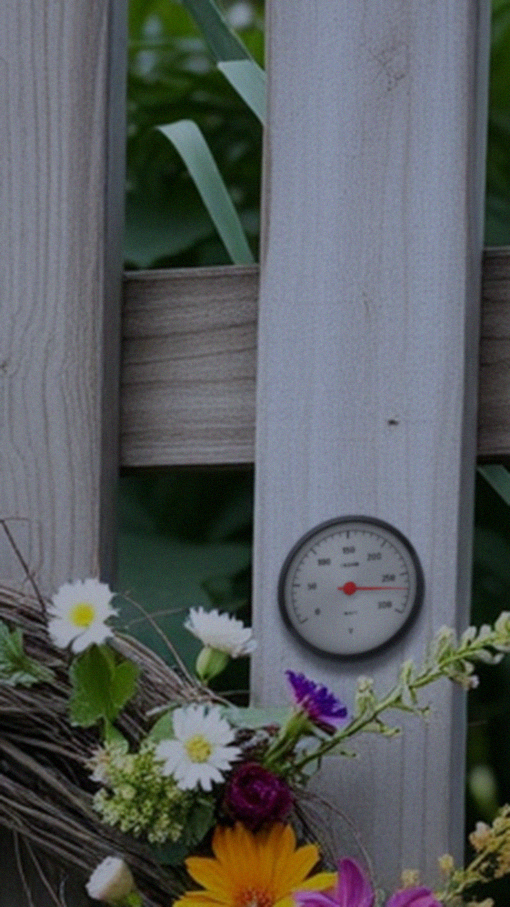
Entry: V 270
